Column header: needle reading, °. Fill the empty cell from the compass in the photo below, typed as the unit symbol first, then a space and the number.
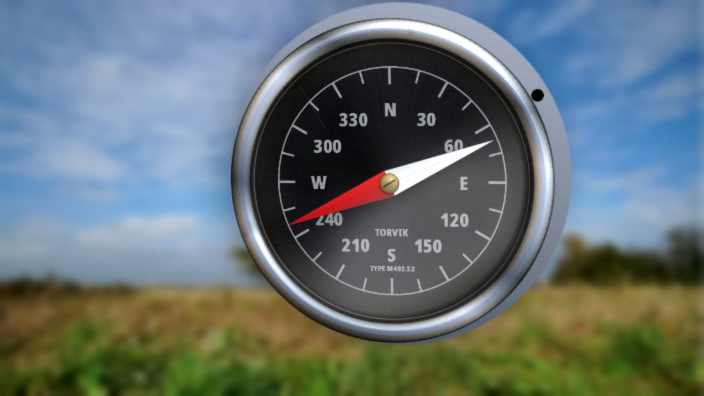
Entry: ° 247.5
